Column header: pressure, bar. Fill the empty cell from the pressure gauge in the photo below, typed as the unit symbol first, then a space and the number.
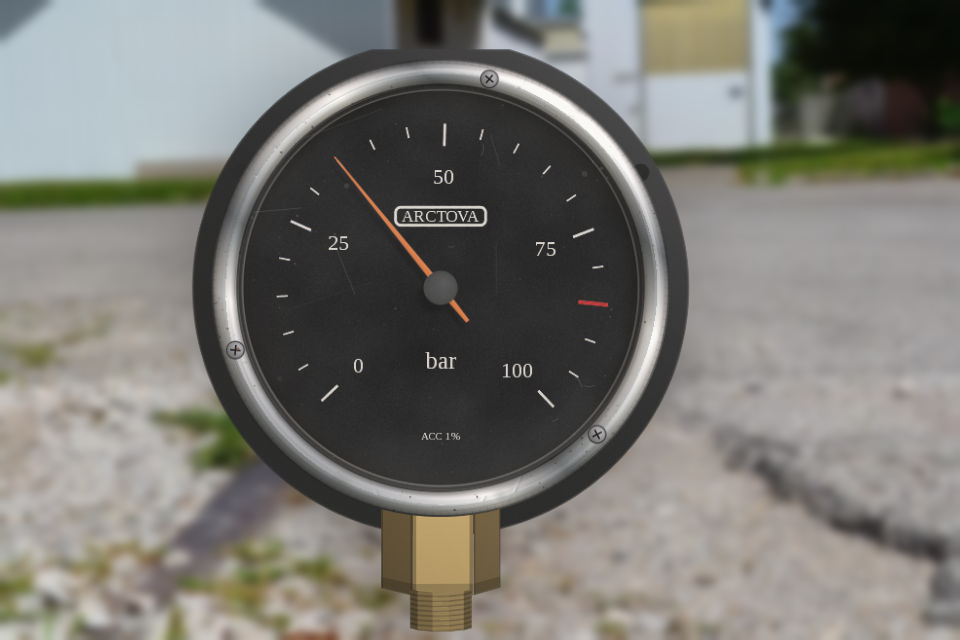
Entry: bar 35
